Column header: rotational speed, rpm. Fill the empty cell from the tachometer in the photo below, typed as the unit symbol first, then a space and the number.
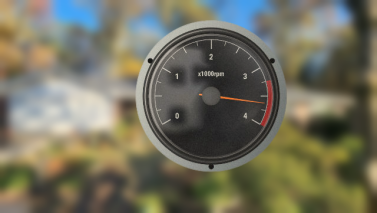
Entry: rpm 3625
